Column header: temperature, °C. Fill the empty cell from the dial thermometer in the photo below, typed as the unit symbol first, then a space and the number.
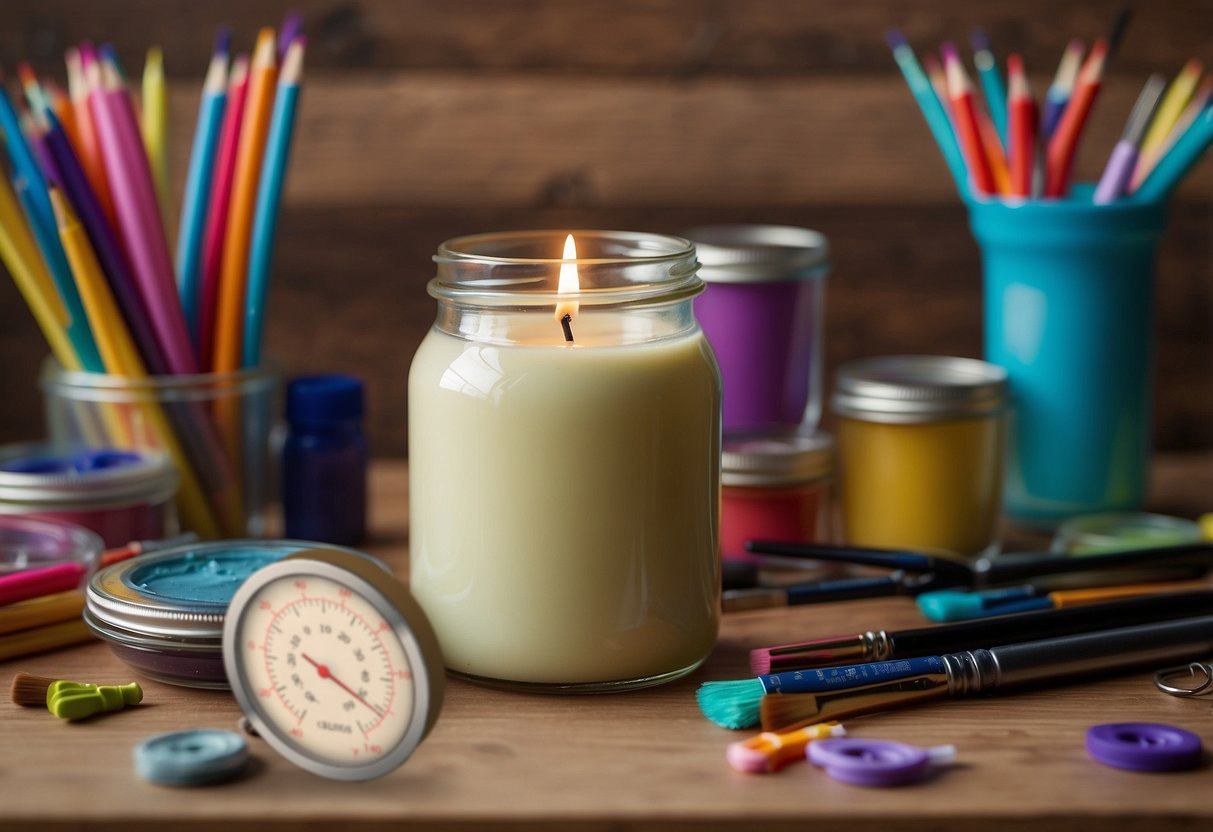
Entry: °C 50
